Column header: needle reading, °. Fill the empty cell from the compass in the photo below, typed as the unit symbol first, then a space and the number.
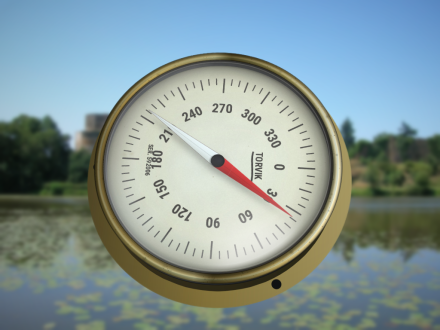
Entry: ° 35
